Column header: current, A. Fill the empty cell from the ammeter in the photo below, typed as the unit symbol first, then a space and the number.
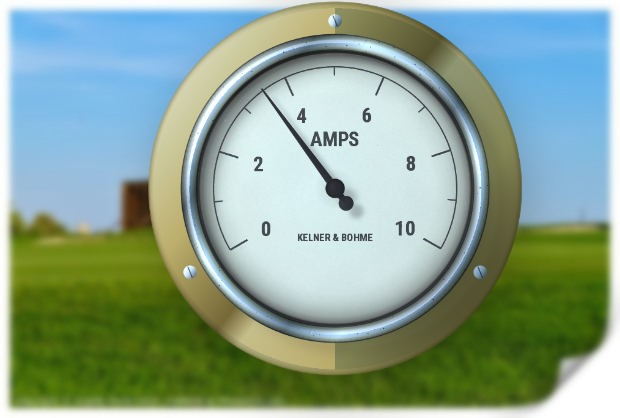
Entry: A 3.5
